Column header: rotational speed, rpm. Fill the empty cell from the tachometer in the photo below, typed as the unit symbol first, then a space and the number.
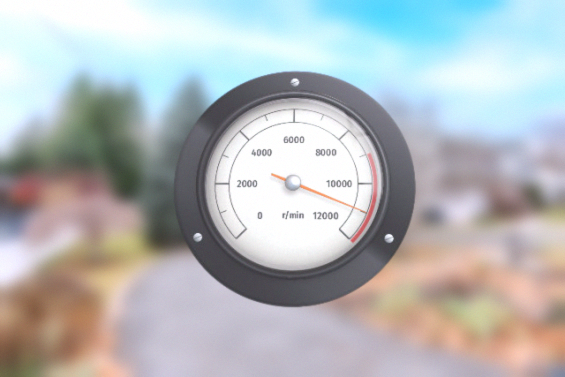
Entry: rpm 11000
